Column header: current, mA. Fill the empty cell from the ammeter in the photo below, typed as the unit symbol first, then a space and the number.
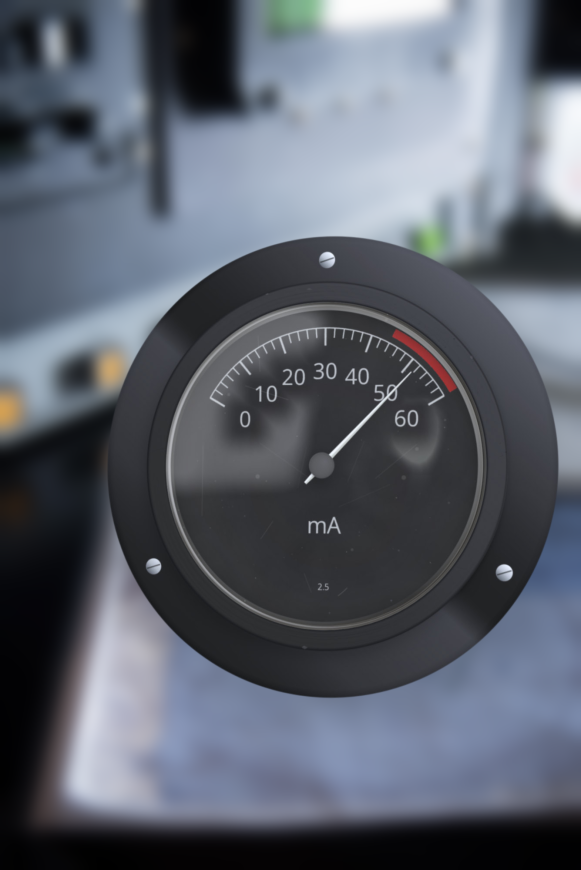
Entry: mA 52
